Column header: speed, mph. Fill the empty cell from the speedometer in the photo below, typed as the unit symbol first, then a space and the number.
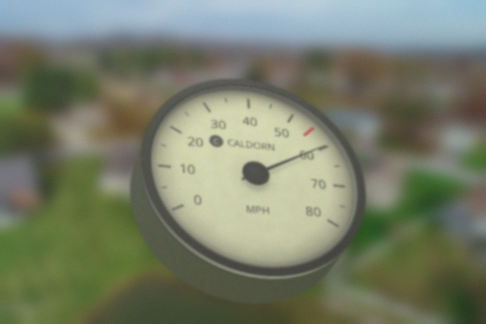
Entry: mph 60
